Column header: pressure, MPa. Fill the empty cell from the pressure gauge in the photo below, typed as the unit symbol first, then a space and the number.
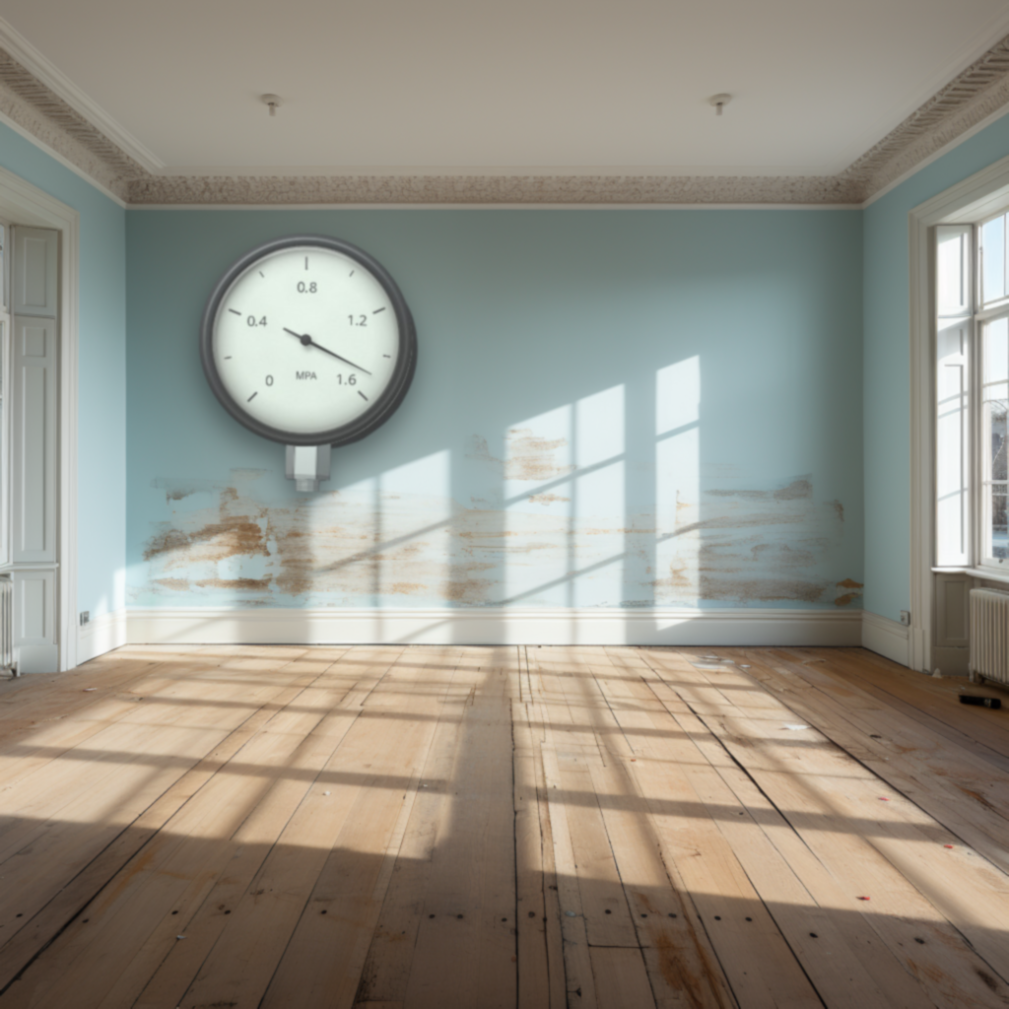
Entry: MPa 1.5
